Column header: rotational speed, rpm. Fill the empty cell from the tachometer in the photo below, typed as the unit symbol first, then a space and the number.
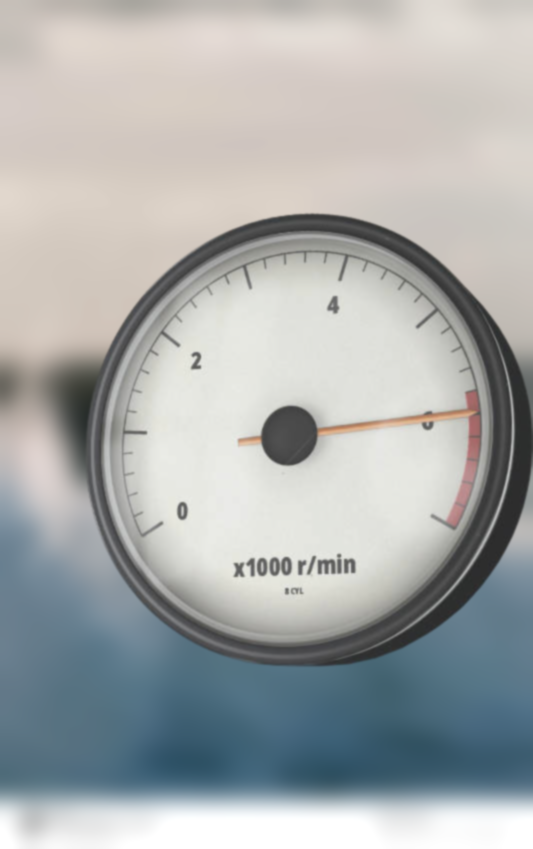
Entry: rpm 6000
